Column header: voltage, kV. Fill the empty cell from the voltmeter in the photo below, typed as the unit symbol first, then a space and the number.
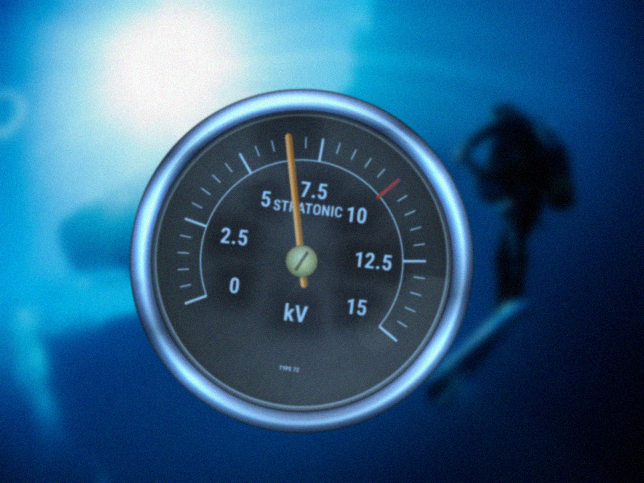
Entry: kV 6.5
